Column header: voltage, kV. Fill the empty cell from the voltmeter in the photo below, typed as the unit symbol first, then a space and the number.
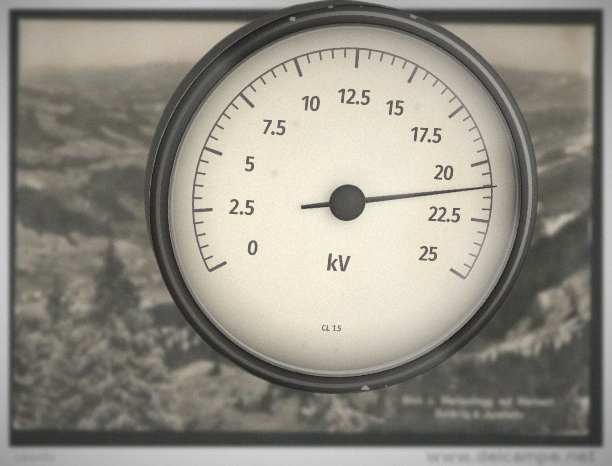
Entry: kV 21
